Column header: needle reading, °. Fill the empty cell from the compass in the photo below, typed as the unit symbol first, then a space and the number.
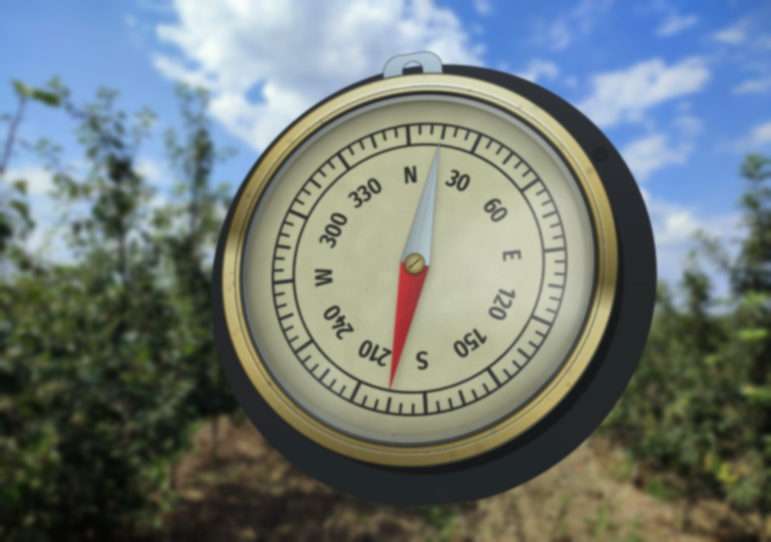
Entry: ° 195
